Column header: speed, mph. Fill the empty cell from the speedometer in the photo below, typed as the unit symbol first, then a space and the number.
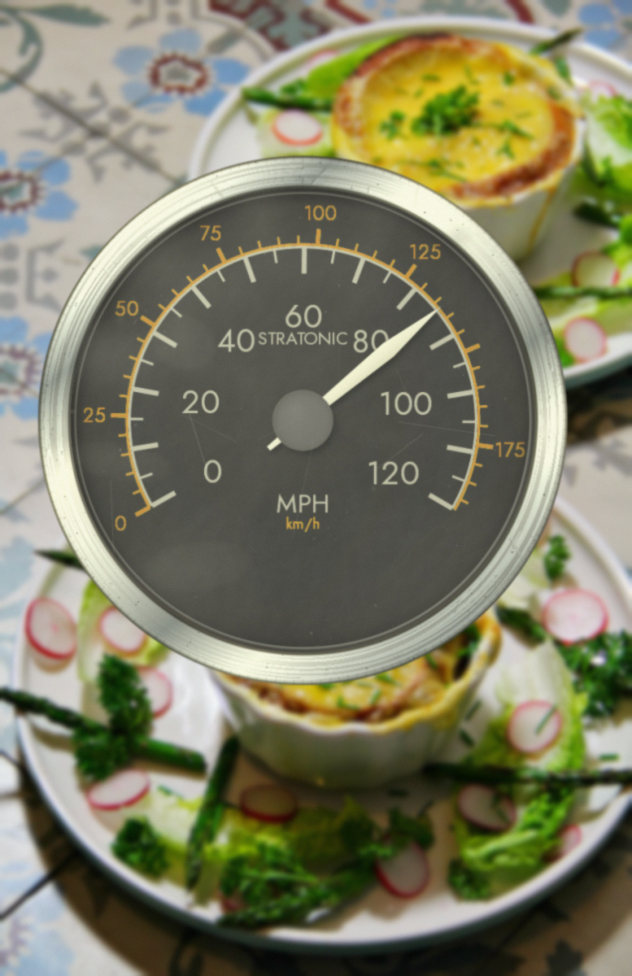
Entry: mph 85
